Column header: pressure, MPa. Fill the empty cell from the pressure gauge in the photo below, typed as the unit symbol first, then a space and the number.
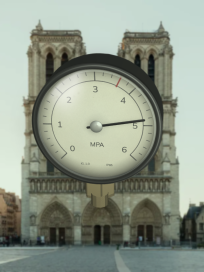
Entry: MPa 4.8
